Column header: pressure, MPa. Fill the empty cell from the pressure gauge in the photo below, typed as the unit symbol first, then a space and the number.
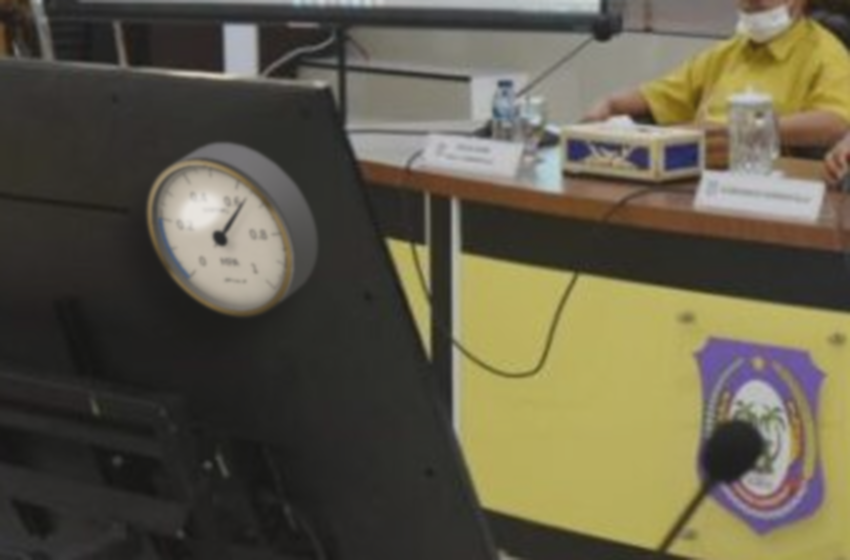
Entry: MPa 0.65
